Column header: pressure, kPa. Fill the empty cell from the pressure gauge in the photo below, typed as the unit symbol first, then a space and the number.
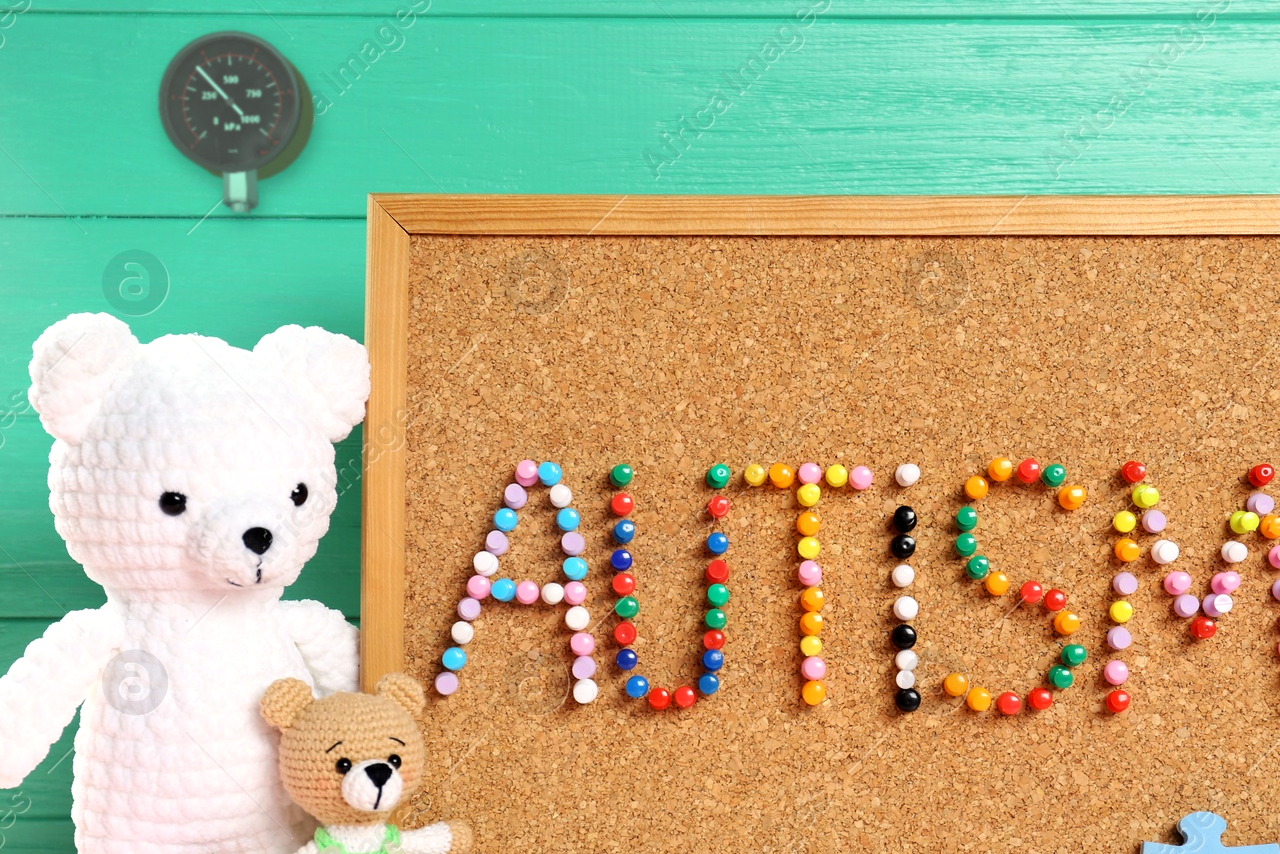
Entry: kPa 350
